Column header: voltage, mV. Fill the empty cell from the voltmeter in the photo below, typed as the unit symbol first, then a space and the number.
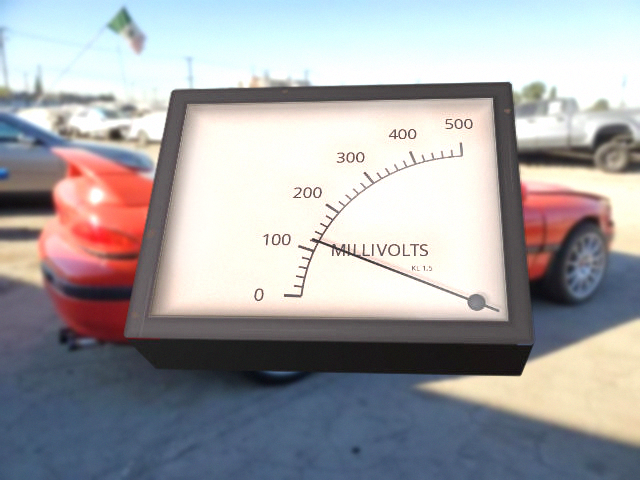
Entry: mV 120
